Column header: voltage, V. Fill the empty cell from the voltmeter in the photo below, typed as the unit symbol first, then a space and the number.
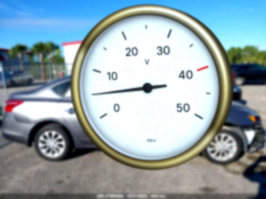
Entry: V 5
